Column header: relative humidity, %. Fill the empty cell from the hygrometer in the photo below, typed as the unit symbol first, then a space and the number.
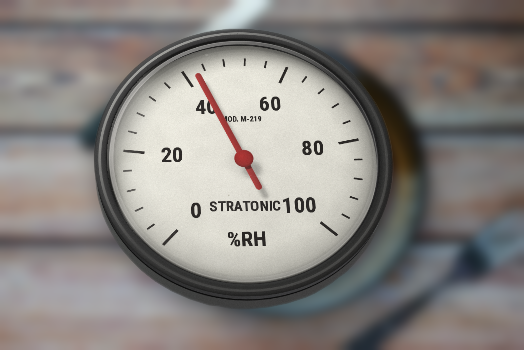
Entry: % 42
